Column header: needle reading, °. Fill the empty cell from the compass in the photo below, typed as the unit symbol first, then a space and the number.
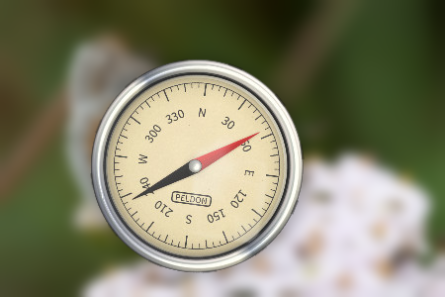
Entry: ° 55
